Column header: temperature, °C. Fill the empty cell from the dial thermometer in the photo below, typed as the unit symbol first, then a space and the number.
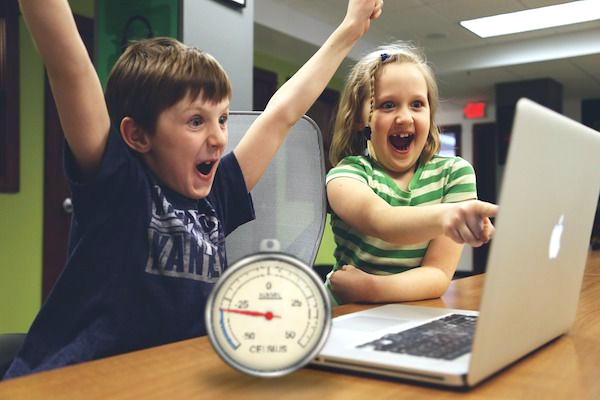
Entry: °C -30
